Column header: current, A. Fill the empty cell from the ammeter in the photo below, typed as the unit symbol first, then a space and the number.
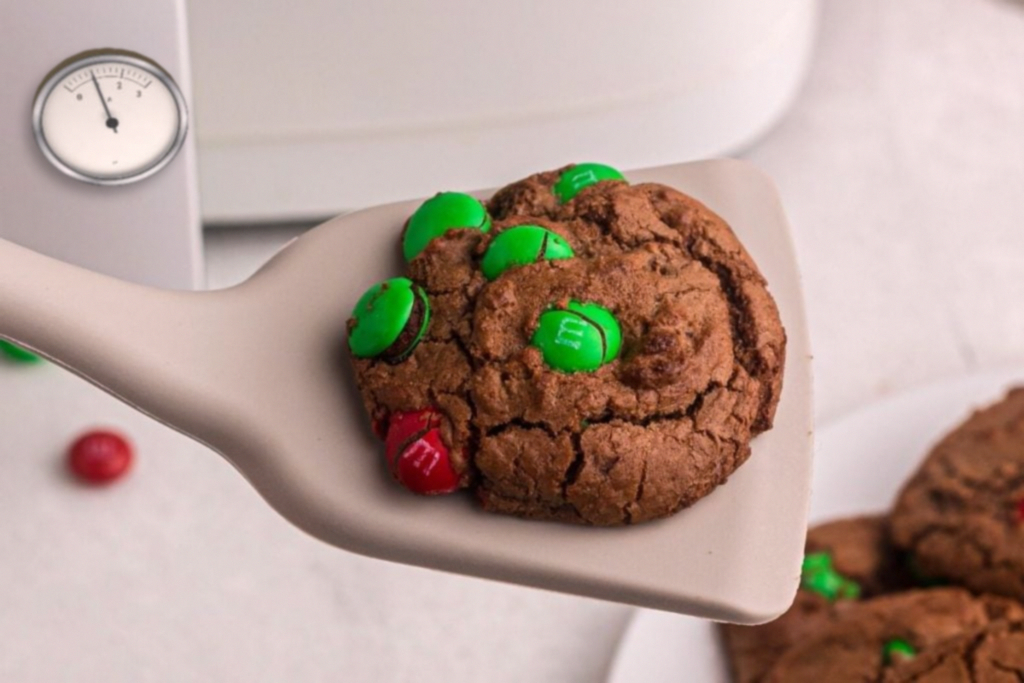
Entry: A 1
